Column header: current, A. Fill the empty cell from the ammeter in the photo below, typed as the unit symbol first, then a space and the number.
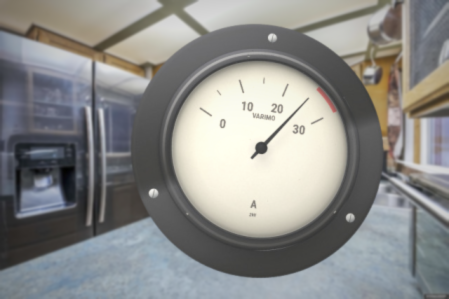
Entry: A 25
